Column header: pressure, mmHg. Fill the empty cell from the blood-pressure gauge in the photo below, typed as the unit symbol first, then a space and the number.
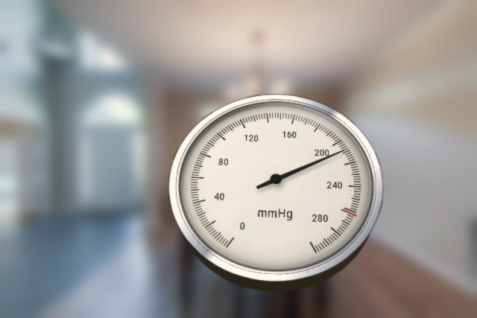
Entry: mmHg 210
